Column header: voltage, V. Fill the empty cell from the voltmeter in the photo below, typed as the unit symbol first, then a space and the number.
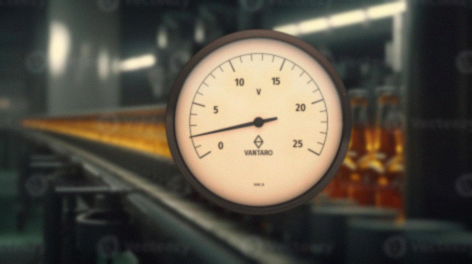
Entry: V 2
